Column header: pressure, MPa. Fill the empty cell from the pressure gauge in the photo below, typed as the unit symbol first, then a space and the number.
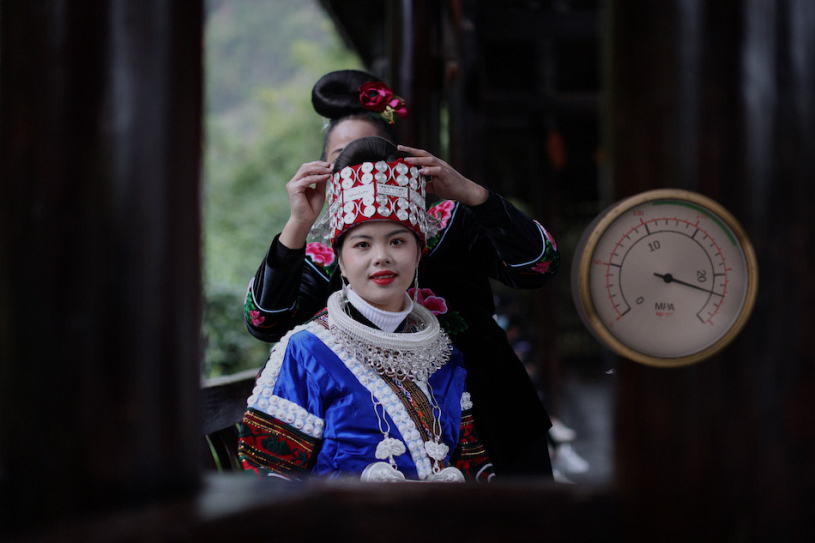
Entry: MPa 22
